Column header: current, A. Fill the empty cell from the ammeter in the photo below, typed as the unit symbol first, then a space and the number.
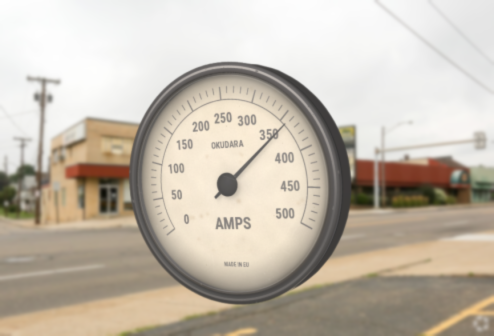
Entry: A 360
